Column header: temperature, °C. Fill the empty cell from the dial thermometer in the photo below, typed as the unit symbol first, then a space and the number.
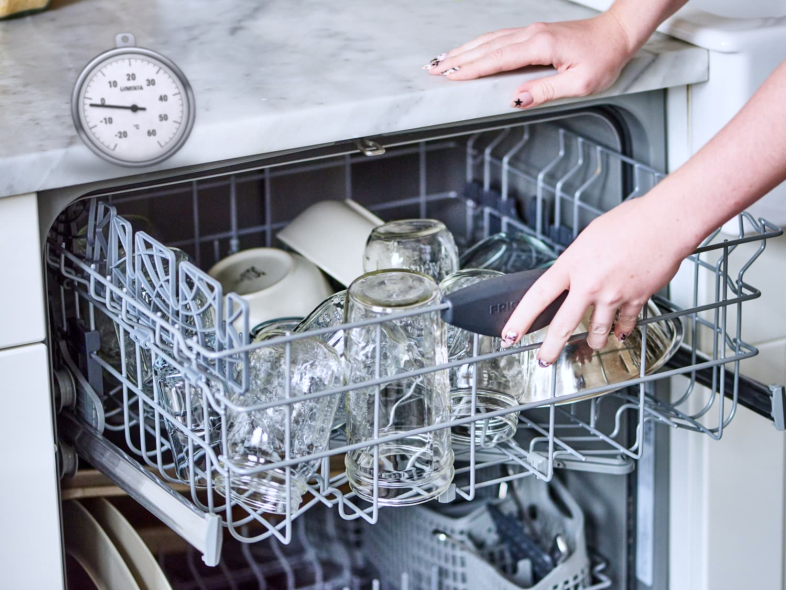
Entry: °C -2
